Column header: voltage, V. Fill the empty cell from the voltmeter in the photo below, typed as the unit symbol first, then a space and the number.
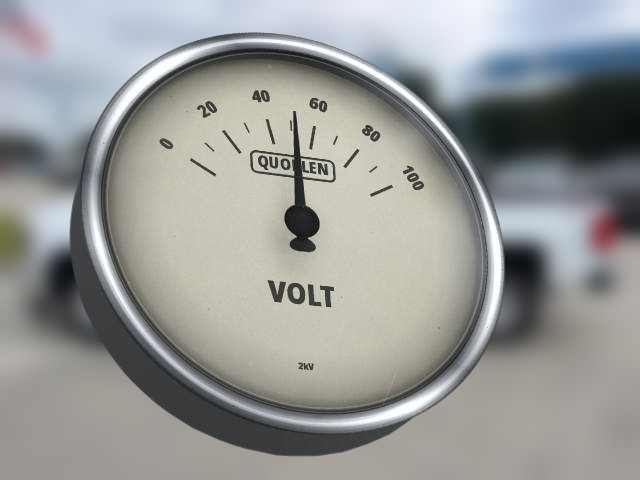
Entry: V 50
